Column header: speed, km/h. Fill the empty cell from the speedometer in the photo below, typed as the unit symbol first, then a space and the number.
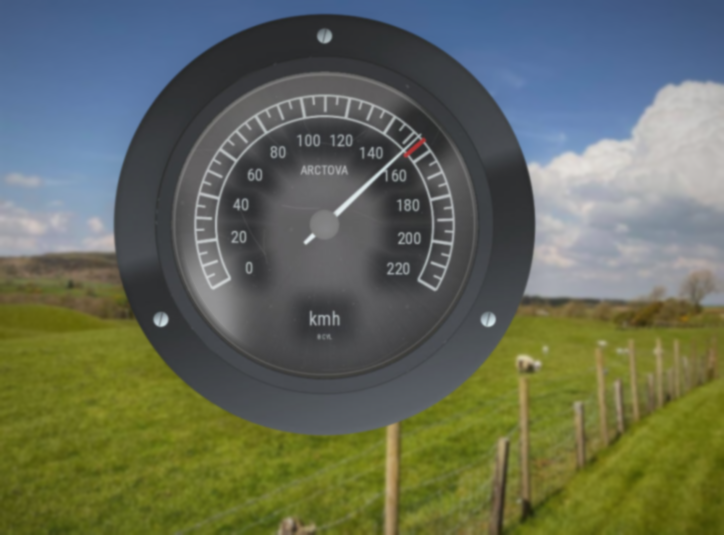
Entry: km/h 152.5
